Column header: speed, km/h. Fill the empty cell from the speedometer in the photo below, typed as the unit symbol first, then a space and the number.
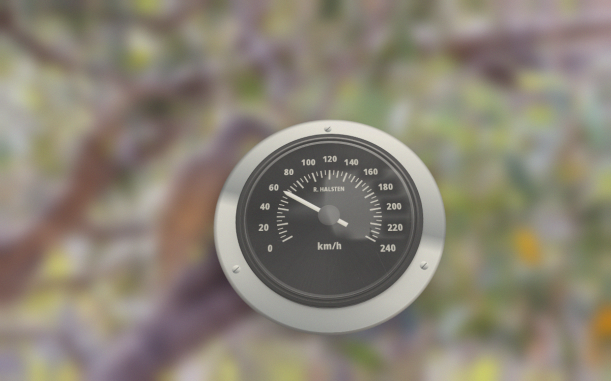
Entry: km/h 60
